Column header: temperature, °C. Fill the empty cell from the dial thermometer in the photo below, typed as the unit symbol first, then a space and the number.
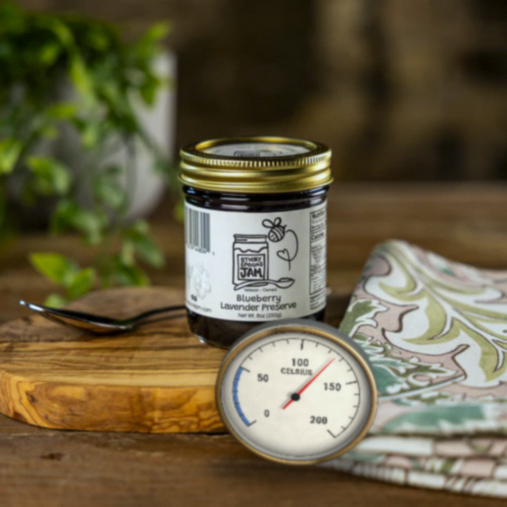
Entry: °C 125
